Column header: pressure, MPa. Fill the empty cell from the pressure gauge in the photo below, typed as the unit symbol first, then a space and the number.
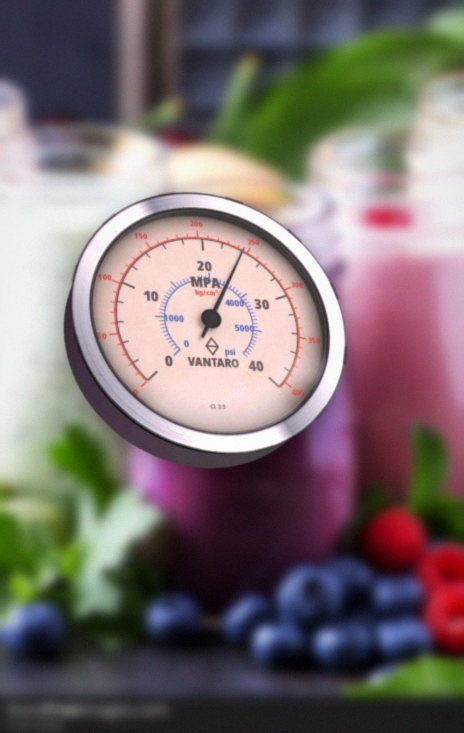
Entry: MPa 24
